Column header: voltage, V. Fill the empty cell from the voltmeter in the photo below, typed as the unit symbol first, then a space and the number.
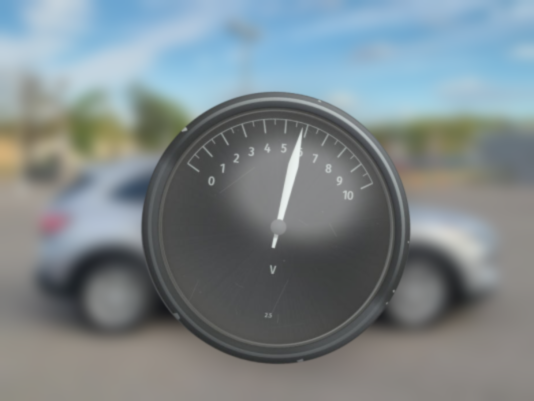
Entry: V 5.75
